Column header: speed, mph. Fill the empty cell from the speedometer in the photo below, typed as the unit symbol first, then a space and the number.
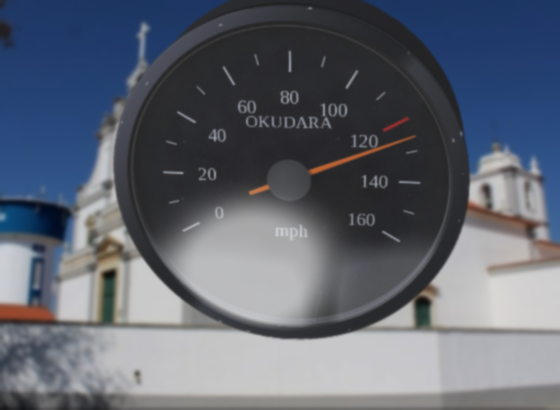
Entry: mph 125
